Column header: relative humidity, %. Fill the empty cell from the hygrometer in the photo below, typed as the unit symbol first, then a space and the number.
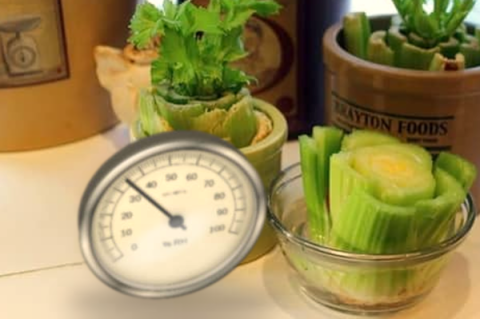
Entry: % 35
